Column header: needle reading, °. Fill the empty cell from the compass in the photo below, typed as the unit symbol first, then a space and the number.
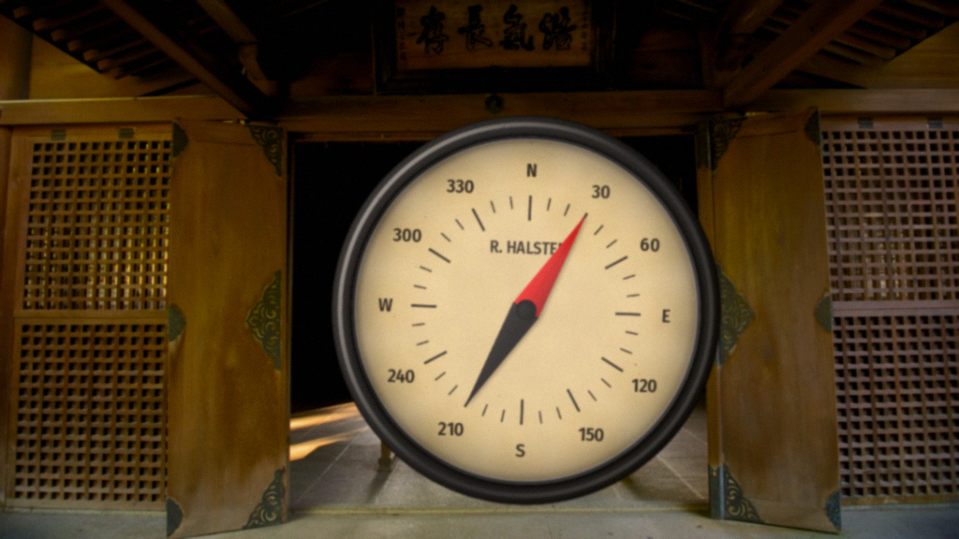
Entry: ° 30
